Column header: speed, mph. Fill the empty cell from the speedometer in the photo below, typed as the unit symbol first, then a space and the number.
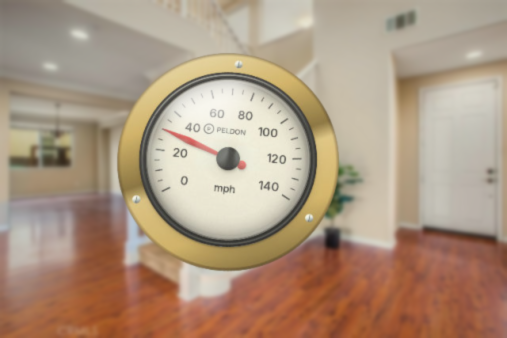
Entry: mph 30
